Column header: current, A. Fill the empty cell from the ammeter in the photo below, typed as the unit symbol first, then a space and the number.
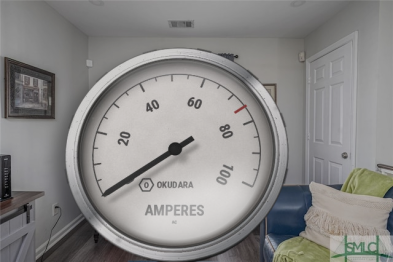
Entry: A 0
